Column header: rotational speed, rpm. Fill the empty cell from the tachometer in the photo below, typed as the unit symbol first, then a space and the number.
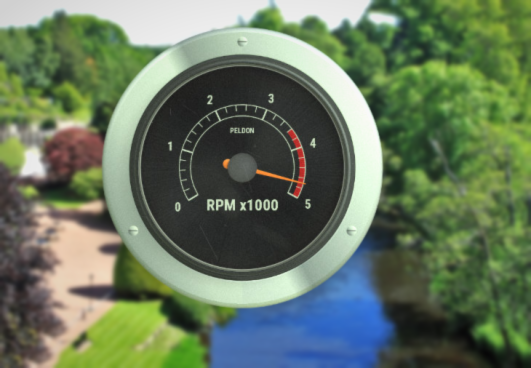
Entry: rpm 4700
